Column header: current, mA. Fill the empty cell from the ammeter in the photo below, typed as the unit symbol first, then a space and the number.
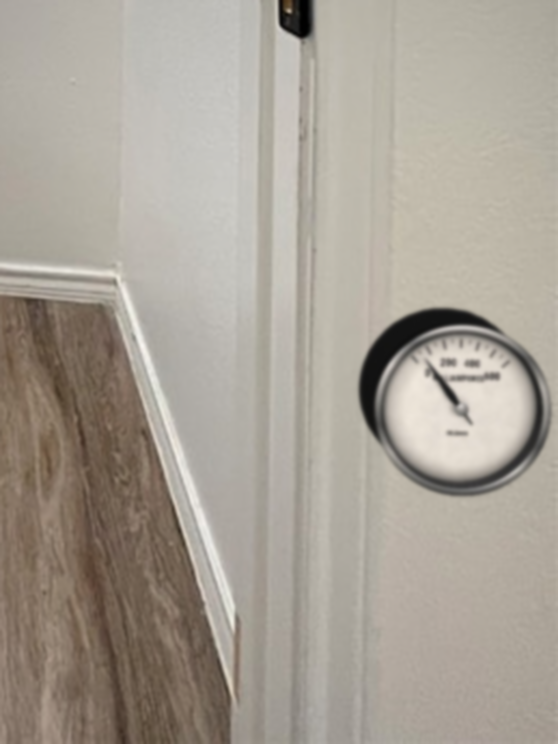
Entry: mA 50
